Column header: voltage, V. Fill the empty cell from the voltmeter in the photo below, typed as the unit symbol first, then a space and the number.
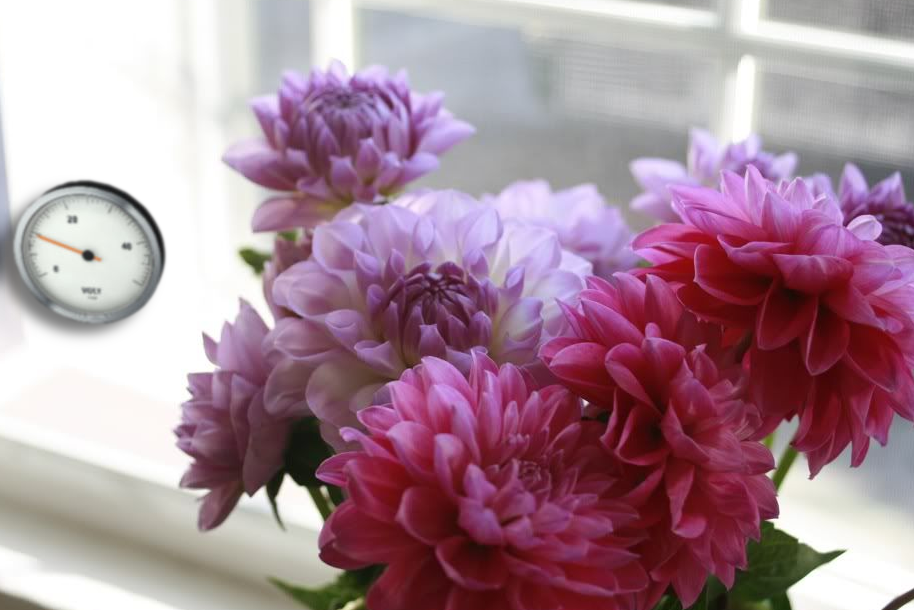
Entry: V 10
